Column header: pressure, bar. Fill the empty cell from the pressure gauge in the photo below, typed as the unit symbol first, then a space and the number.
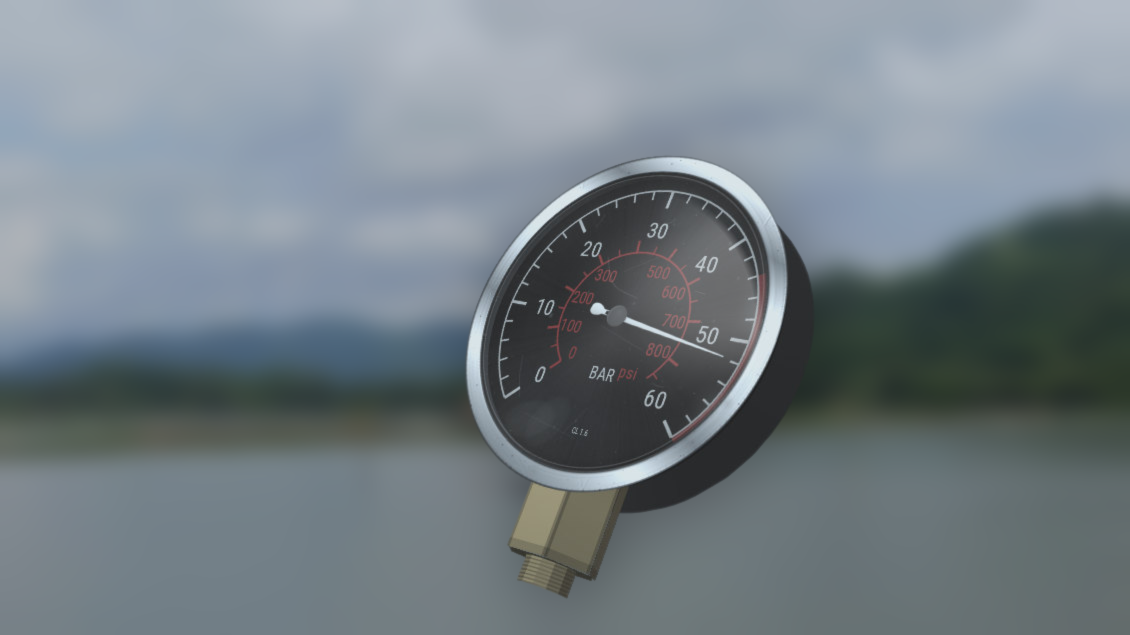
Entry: bar 52
